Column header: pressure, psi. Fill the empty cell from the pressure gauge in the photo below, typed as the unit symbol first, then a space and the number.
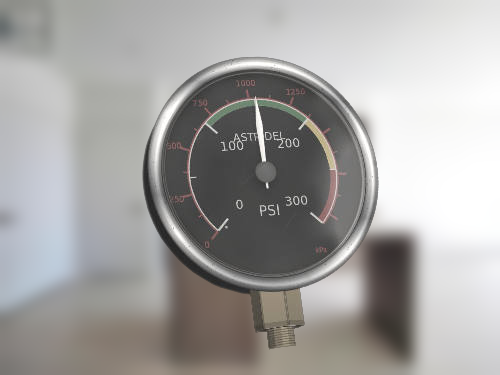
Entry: psi 150
